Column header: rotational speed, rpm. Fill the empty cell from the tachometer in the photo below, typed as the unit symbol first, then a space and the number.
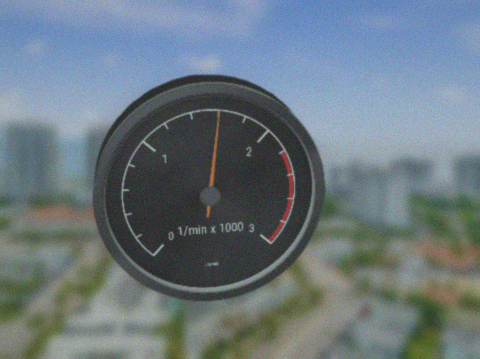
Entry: rpm 1600
